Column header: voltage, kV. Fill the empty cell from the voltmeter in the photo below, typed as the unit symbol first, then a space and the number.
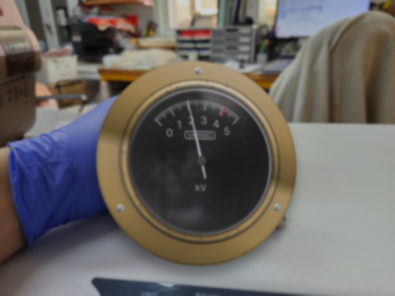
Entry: kV 2
